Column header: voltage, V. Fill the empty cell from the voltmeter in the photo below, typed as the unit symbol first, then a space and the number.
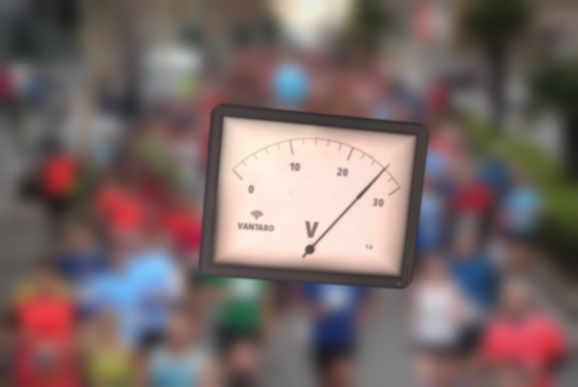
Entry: V 26
